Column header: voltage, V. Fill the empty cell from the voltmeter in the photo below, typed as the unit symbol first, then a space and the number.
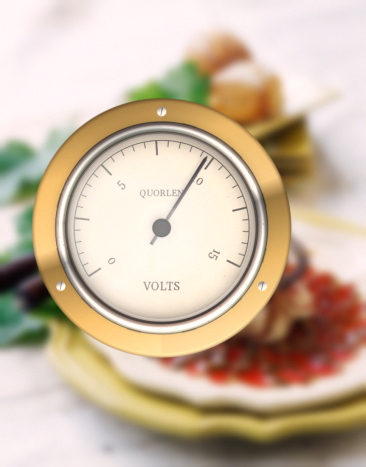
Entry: V 9.75
